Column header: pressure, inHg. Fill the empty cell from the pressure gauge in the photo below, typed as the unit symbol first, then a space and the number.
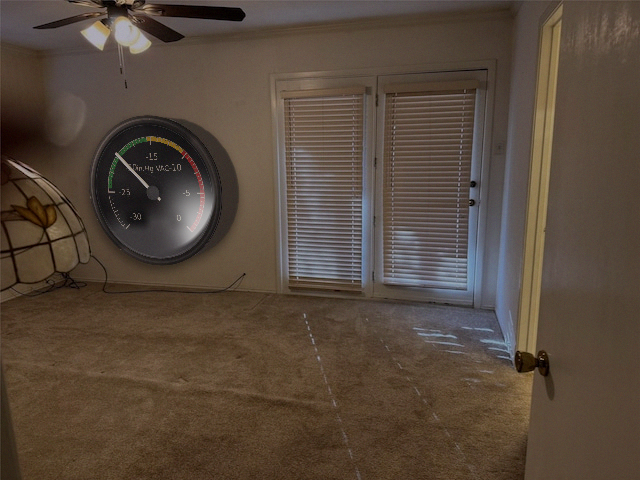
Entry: inHg -20
